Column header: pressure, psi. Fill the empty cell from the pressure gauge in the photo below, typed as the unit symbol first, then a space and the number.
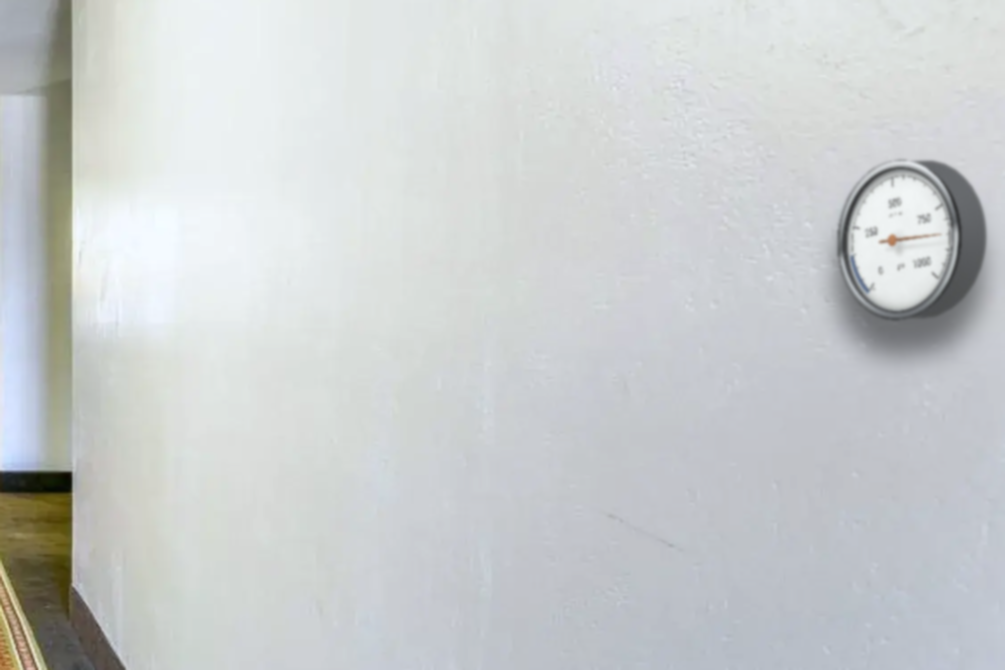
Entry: psi 850
